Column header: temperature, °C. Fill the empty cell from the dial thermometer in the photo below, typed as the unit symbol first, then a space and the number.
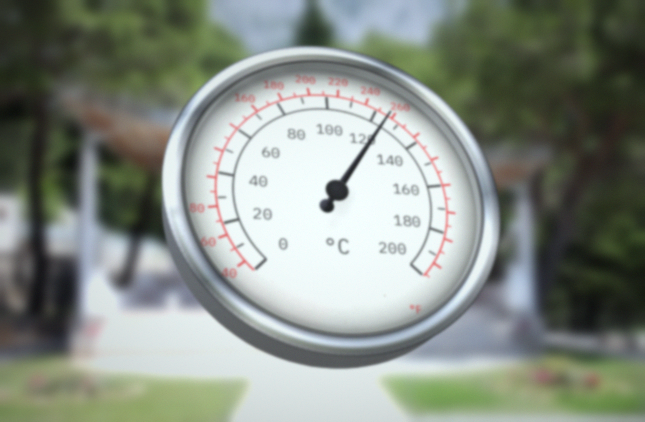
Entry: °C 125
